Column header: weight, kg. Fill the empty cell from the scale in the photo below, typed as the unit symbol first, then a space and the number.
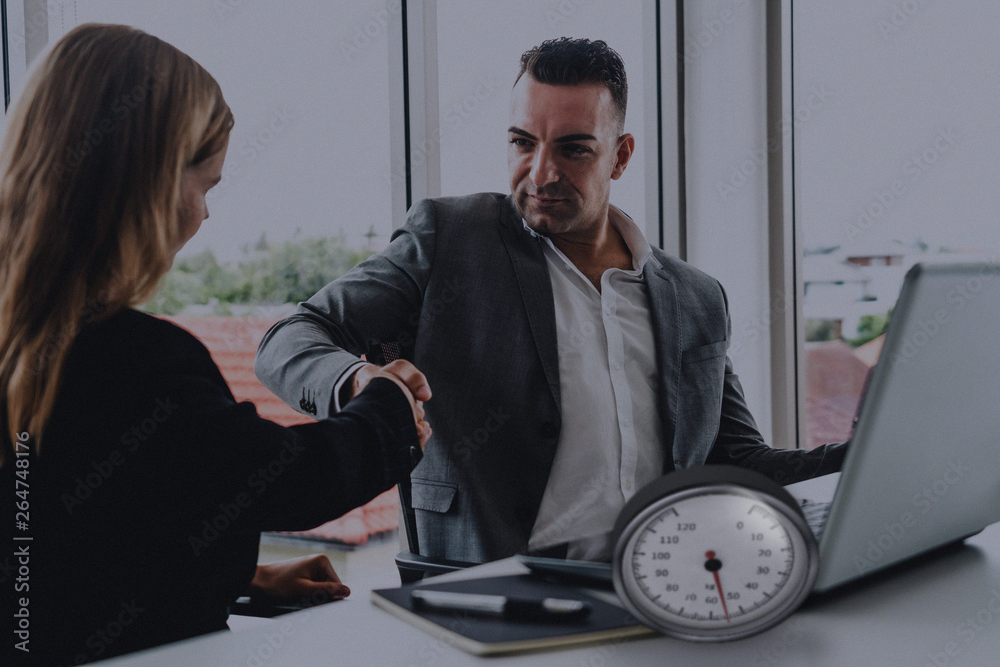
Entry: kg 55
